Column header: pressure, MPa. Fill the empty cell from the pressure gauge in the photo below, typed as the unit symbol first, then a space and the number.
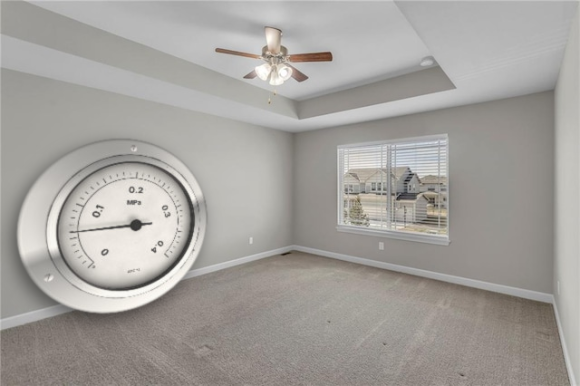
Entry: MPa 0.06
